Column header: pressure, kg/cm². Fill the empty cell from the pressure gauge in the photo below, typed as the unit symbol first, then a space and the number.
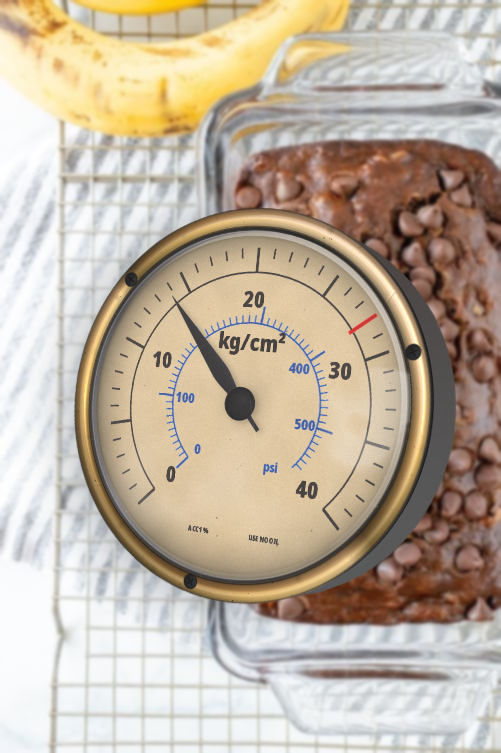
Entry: kg/cm² 14
